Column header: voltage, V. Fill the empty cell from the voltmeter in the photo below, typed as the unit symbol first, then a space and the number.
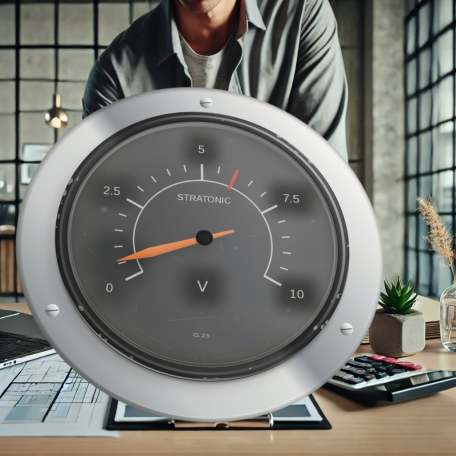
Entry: V 0.5
